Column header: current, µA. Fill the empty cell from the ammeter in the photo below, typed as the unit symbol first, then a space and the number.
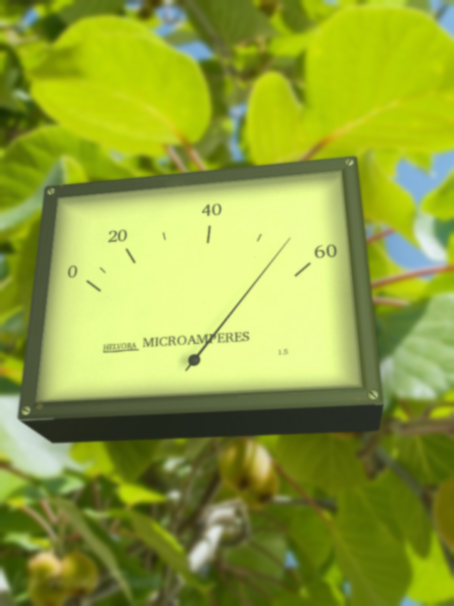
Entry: µA 55
